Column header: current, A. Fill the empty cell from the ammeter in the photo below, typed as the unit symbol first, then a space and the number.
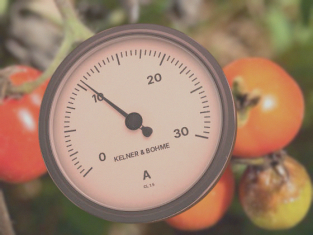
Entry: A 10.5
